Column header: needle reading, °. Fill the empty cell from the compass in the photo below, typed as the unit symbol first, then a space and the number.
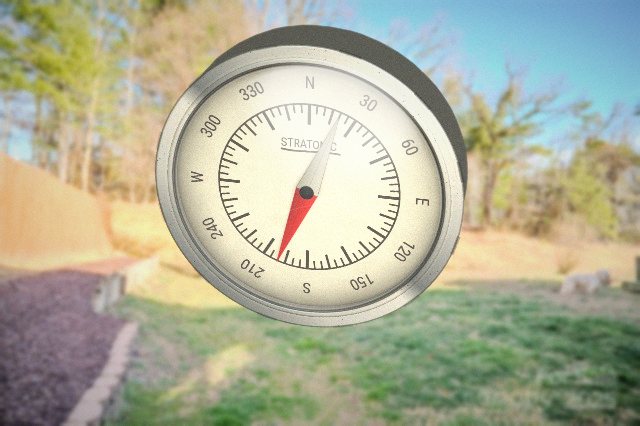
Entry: ° 200
